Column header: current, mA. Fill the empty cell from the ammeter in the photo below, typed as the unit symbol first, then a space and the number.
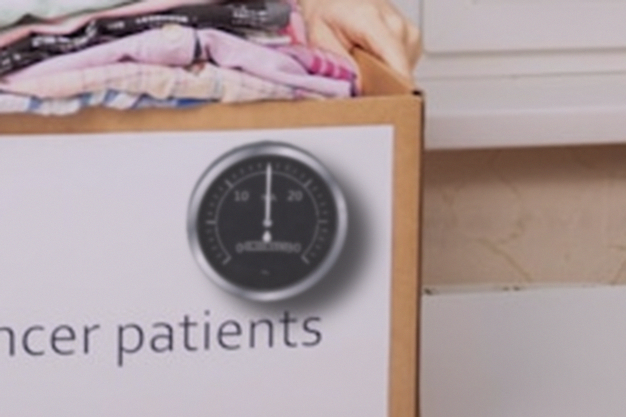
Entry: mA 15
